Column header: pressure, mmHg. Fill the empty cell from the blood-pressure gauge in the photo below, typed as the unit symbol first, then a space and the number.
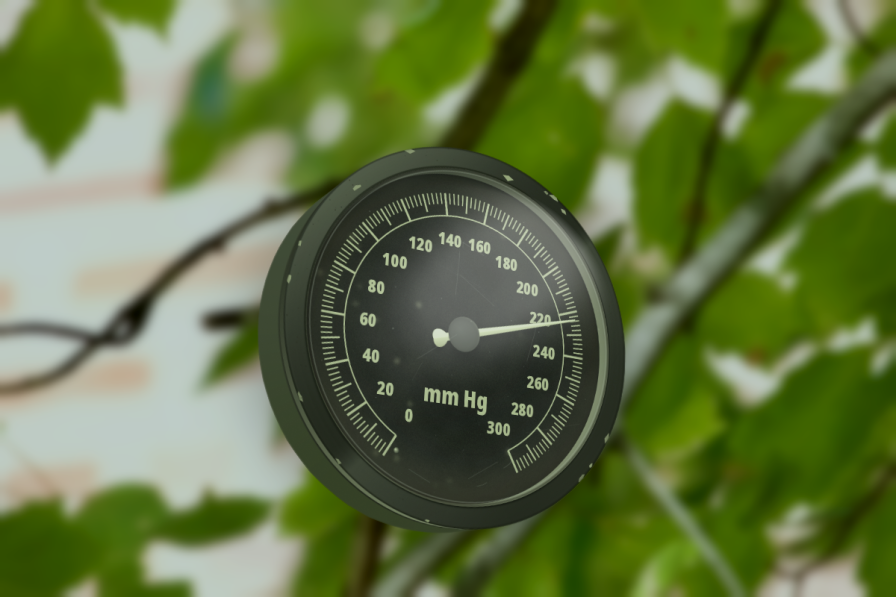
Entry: mmHg 224
